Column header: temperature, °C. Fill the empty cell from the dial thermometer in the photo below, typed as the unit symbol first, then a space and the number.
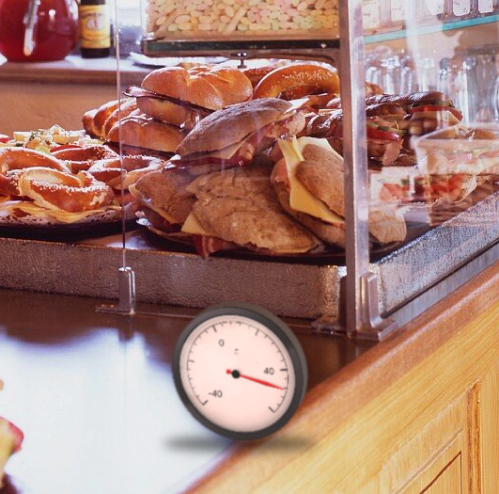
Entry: °C 48
